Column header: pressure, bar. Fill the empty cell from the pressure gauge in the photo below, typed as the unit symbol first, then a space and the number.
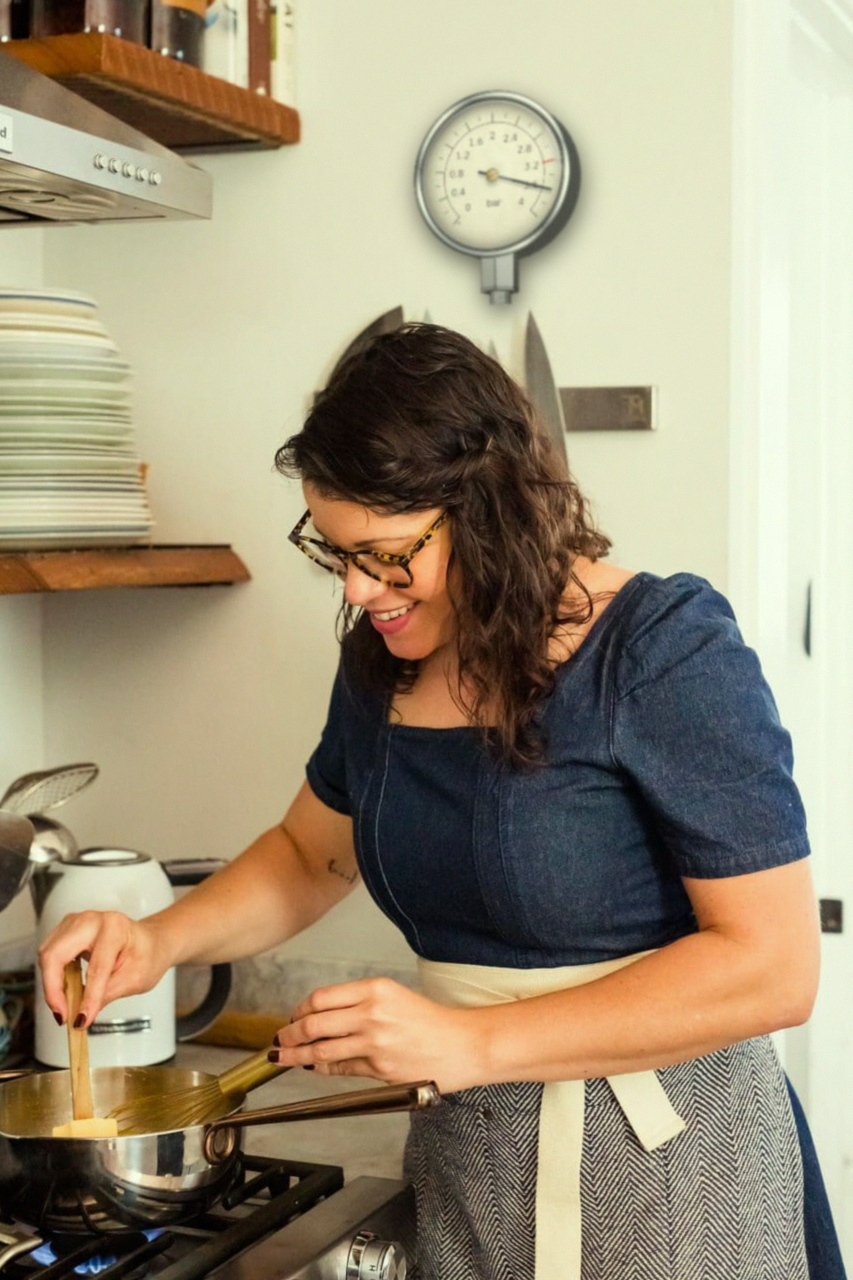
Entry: bar 3.6
